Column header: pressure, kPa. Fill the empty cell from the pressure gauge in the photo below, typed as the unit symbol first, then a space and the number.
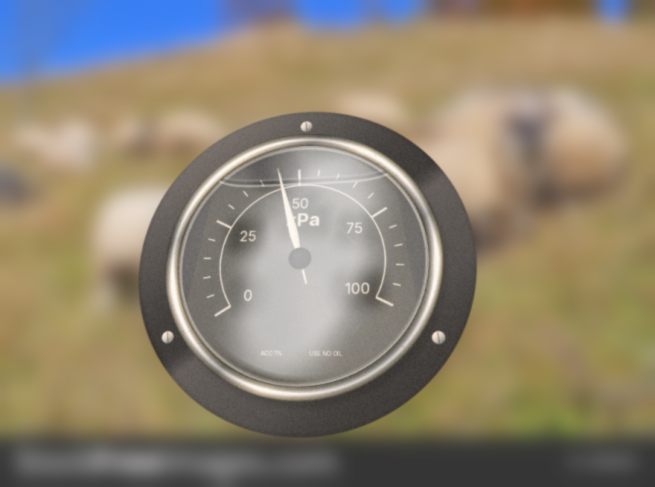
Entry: kPa 45
